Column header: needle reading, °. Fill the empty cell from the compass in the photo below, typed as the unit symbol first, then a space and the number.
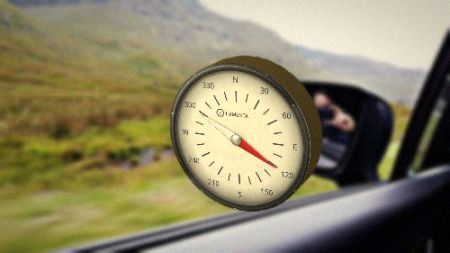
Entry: ° 120
